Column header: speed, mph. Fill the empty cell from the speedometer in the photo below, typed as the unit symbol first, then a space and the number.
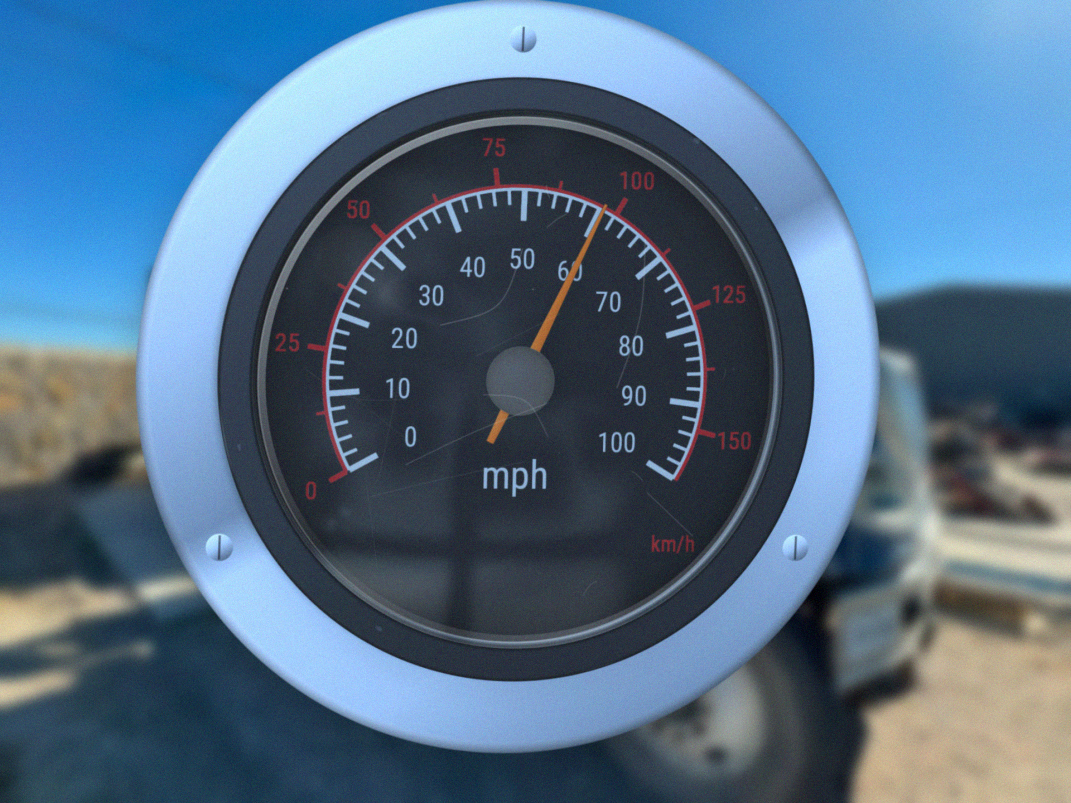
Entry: mph 60
